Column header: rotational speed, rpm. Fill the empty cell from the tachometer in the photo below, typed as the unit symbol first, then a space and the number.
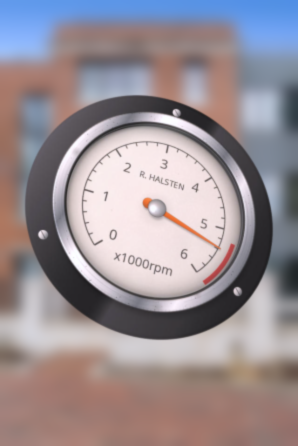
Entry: rpm 5400
